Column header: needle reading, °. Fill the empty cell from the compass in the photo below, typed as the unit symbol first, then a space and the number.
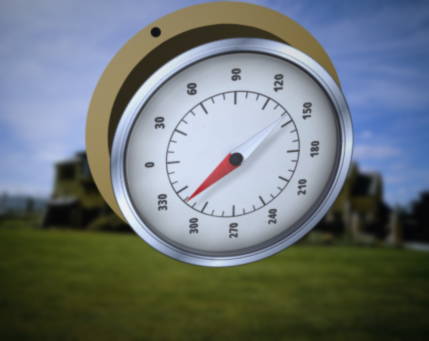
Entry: ° 320
